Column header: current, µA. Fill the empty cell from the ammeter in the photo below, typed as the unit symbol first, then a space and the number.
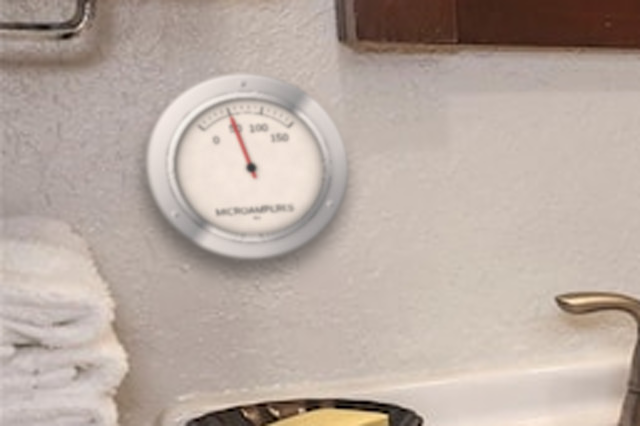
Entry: µA 50
